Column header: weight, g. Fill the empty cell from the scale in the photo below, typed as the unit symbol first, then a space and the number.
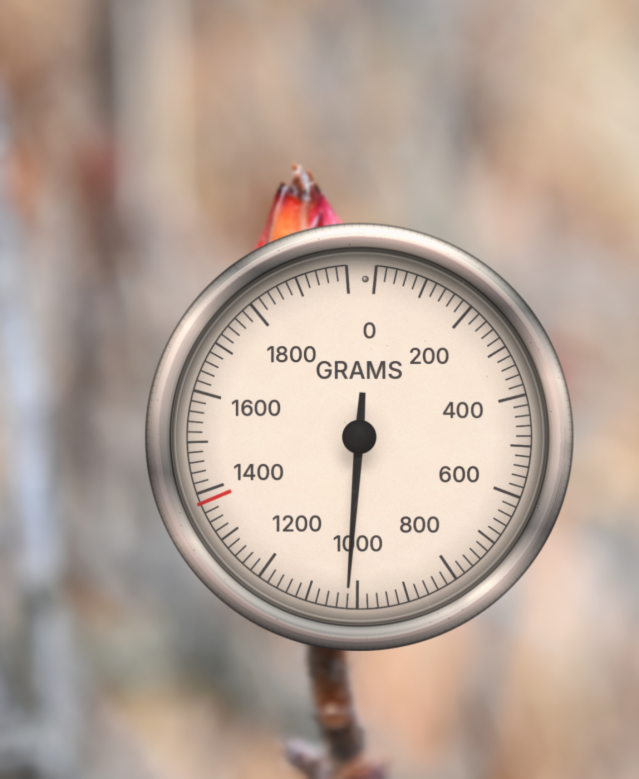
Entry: g 1020
